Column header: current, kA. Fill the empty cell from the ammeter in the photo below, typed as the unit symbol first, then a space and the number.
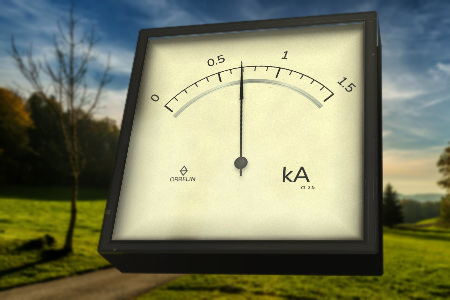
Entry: kA 0.7
